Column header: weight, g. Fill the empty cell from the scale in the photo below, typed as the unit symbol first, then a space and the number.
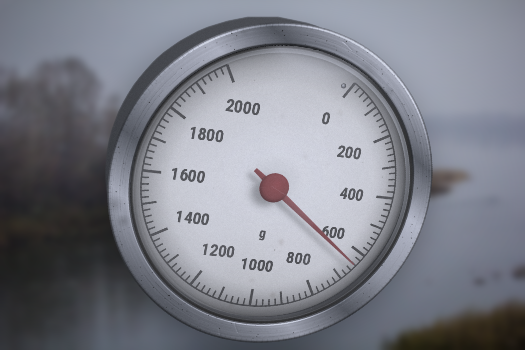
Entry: g 640
